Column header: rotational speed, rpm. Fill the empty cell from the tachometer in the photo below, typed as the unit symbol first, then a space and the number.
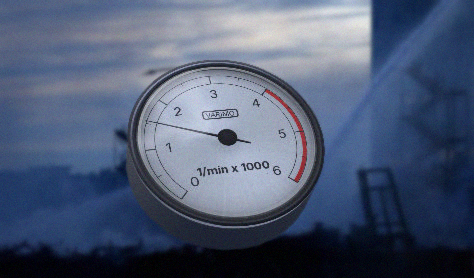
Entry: rpm 1500
